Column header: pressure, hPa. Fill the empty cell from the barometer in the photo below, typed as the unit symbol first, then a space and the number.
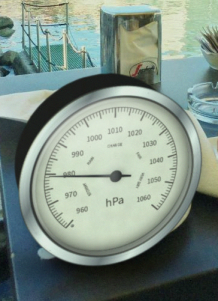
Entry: hPa 980
